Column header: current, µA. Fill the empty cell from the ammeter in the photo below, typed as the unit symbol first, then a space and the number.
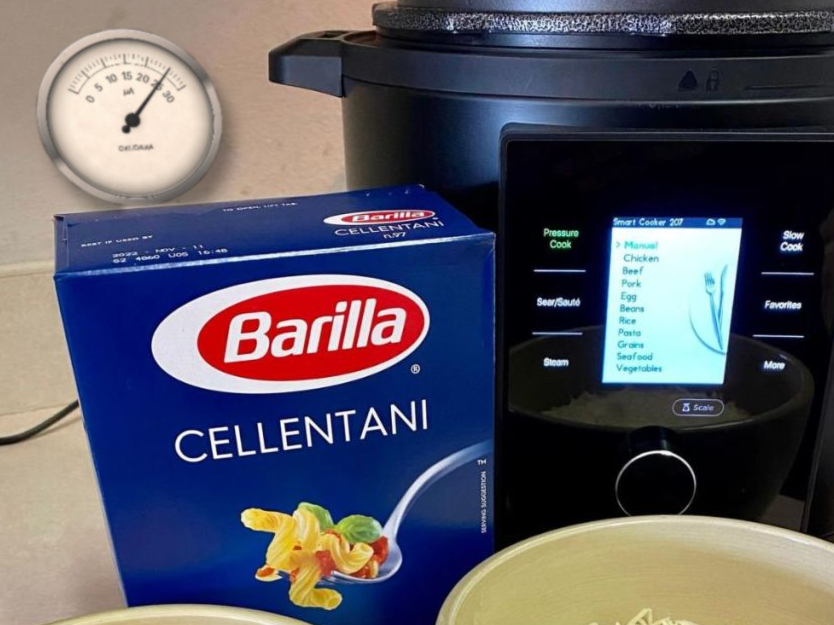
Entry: µA 25
